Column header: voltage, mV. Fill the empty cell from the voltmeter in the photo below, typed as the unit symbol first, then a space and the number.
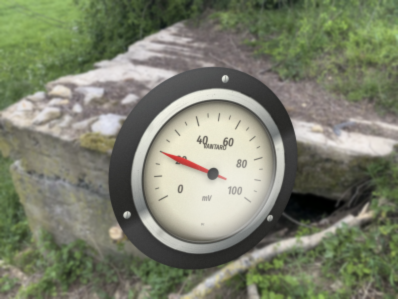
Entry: mV 20
